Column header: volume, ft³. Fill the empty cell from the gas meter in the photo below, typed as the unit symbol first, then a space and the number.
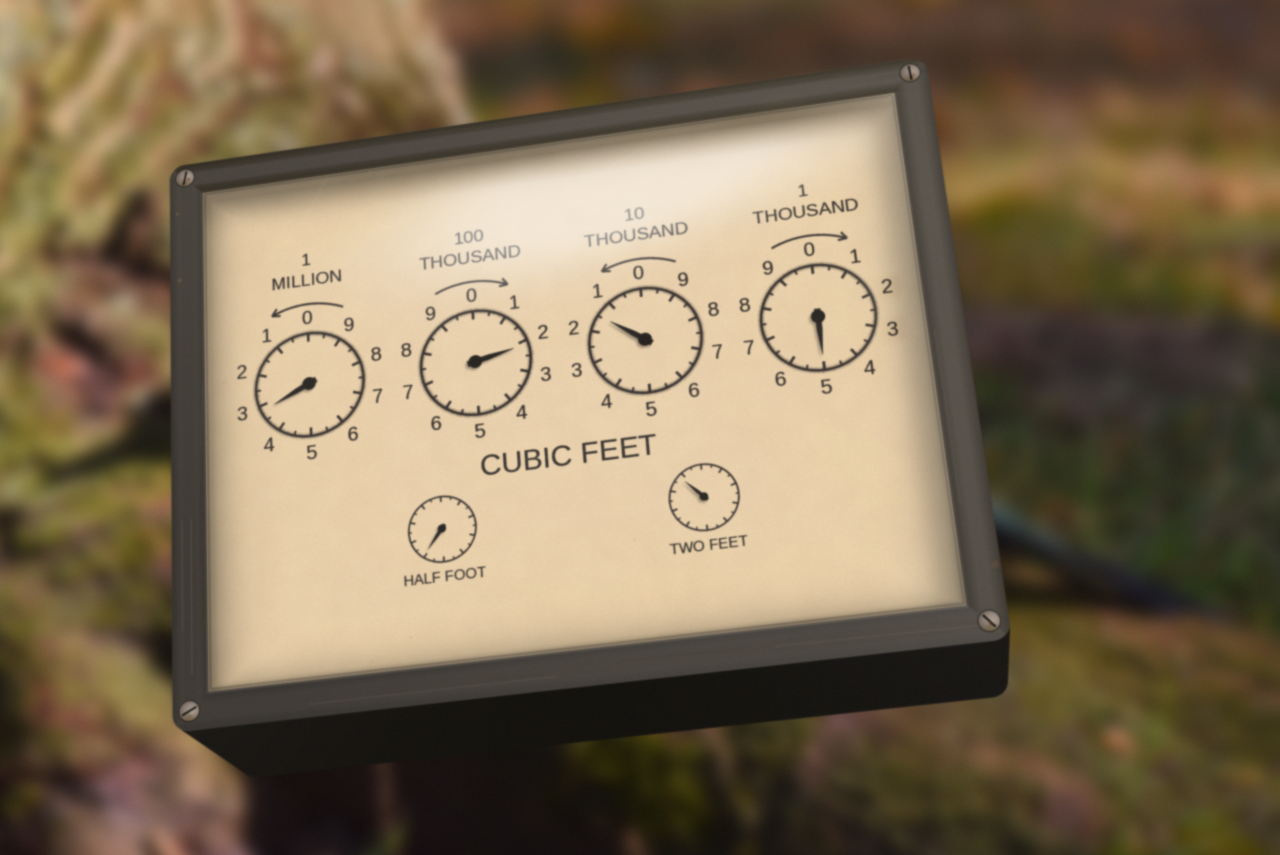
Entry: ft³ 321500
